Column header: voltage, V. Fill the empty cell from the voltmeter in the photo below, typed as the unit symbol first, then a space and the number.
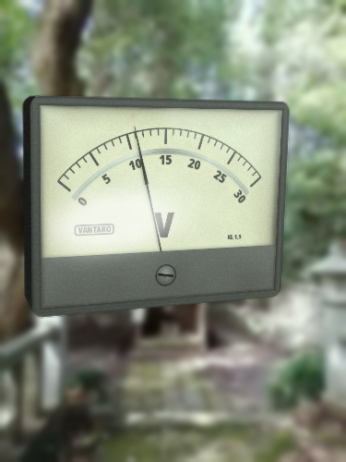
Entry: V 11
